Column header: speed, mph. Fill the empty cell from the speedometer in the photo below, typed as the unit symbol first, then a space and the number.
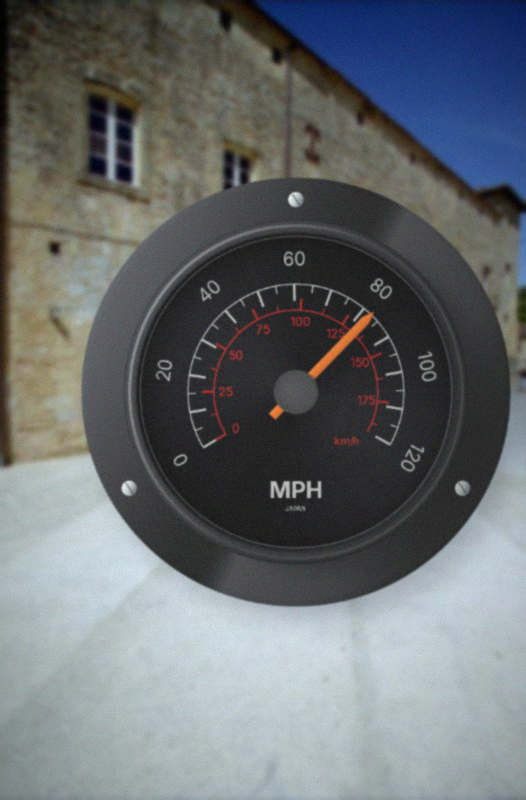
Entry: mph 82.5
